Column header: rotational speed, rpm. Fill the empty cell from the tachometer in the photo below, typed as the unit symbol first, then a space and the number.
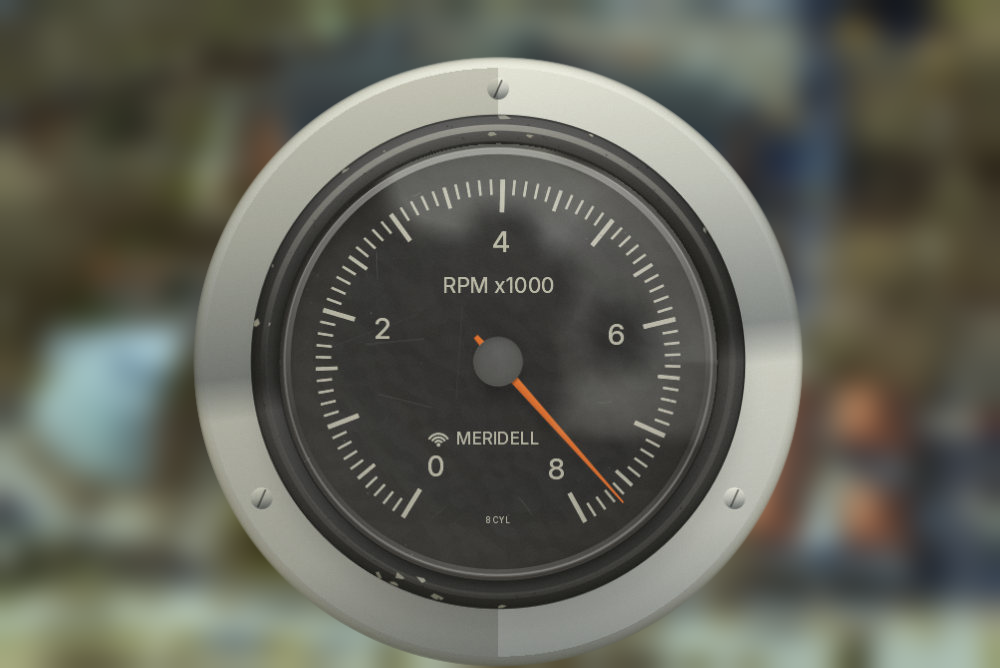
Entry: rpm 7650
